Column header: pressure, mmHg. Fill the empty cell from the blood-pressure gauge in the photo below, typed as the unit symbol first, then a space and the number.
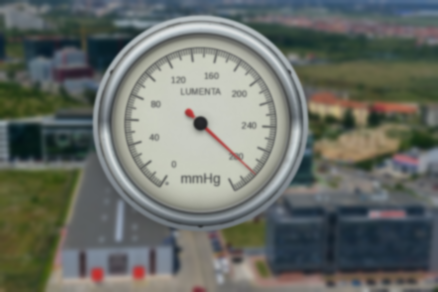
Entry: mmHg 280
